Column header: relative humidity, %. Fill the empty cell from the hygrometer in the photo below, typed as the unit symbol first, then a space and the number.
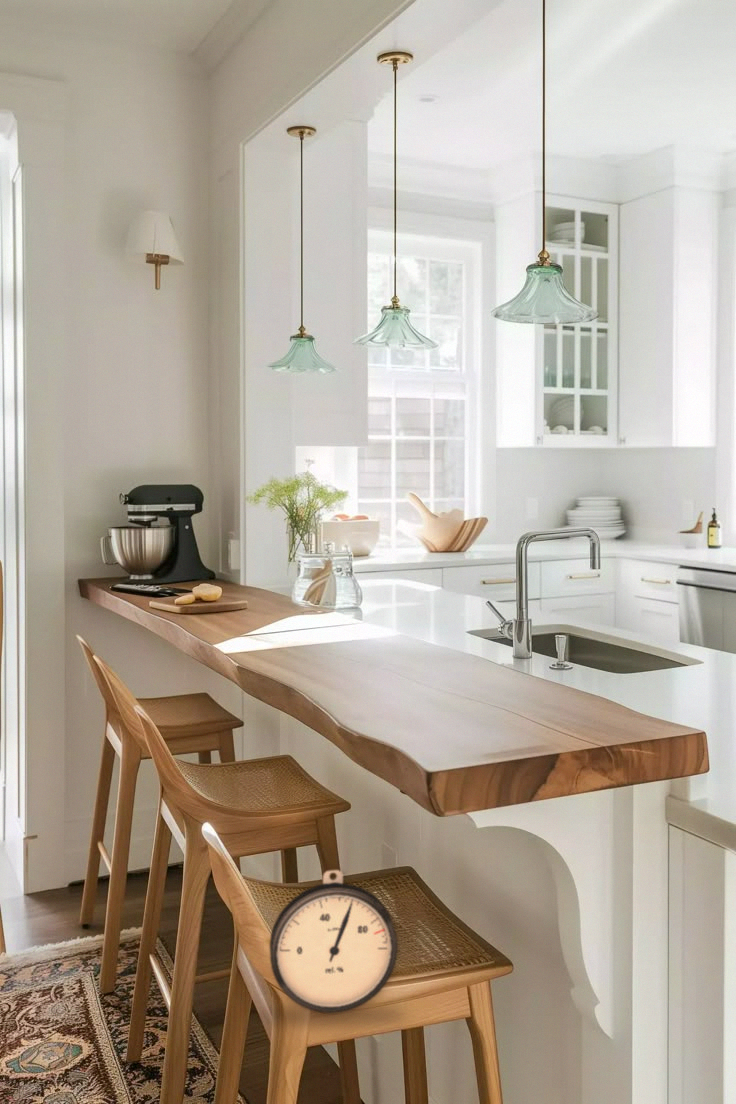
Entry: % 60
